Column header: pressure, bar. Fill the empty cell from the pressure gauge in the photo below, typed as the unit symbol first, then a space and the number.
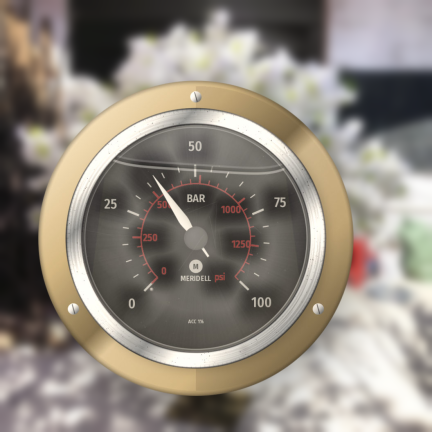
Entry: bar 37.5
